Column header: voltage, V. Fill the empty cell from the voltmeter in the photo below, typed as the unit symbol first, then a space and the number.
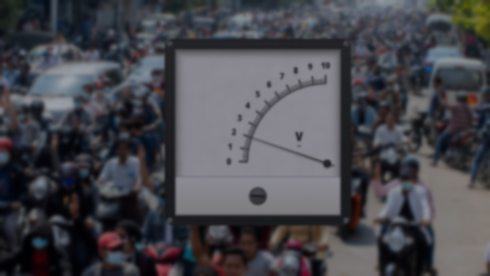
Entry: V 2
